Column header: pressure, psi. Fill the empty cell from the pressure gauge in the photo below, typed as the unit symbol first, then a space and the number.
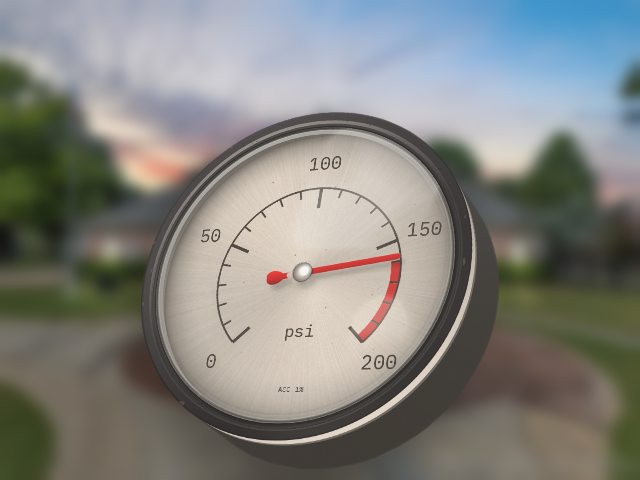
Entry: psi 160
